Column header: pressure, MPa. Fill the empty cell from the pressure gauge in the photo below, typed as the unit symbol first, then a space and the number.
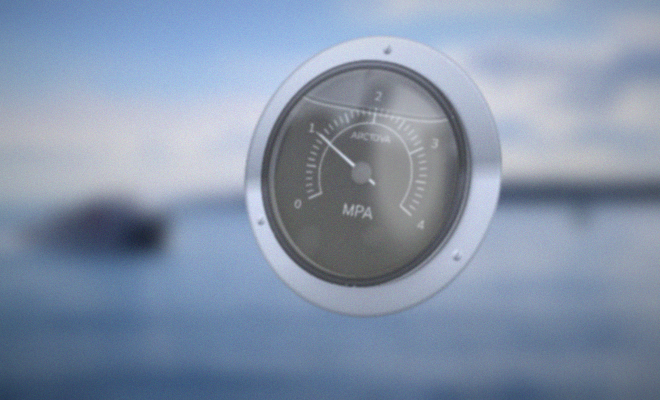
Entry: MPa 1
